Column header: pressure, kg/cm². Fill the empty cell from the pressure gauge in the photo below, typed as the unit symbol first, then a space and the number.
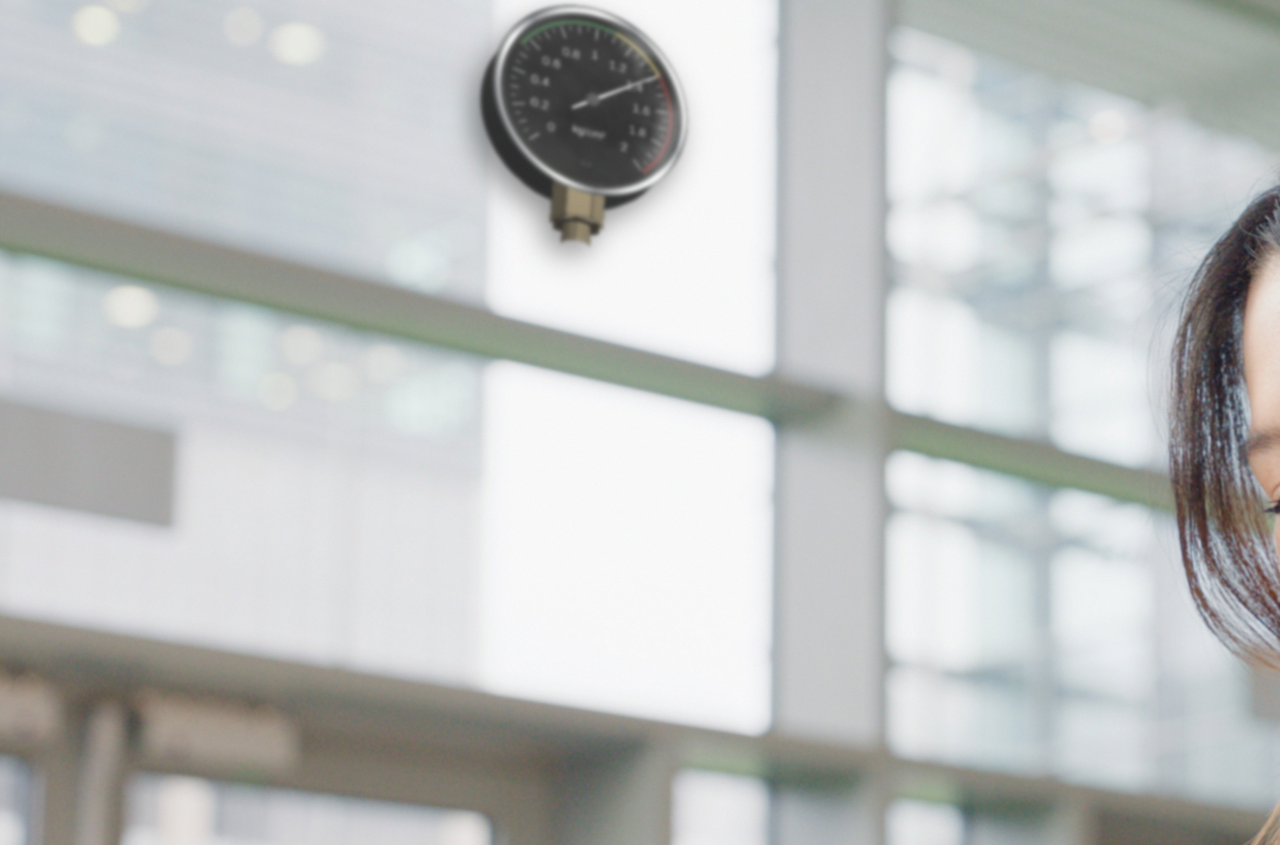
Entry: kg/cm² 1.4
